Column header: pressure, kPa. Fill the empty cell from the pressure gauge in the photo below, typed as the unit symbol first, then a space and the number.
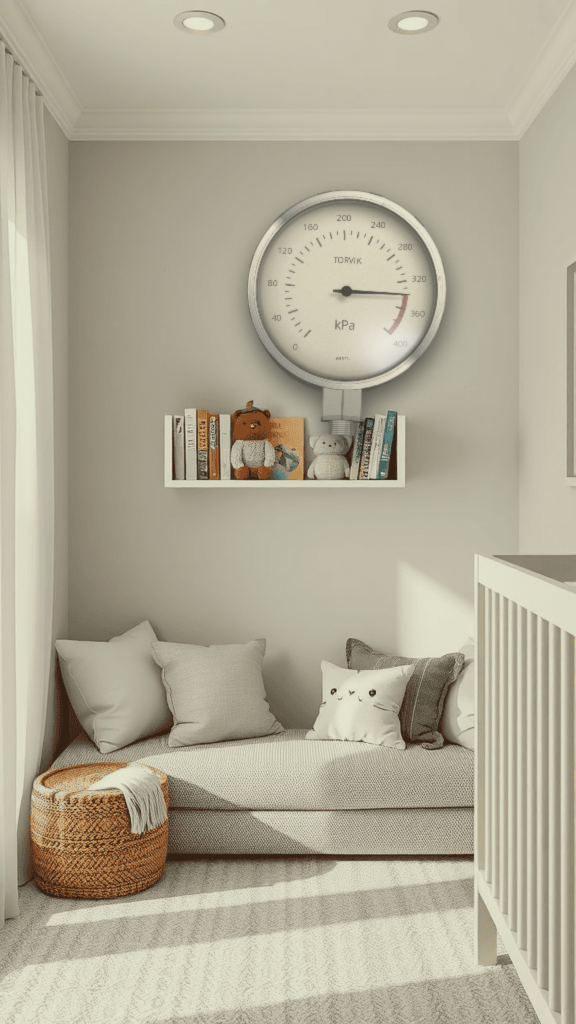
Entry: kPa 340
